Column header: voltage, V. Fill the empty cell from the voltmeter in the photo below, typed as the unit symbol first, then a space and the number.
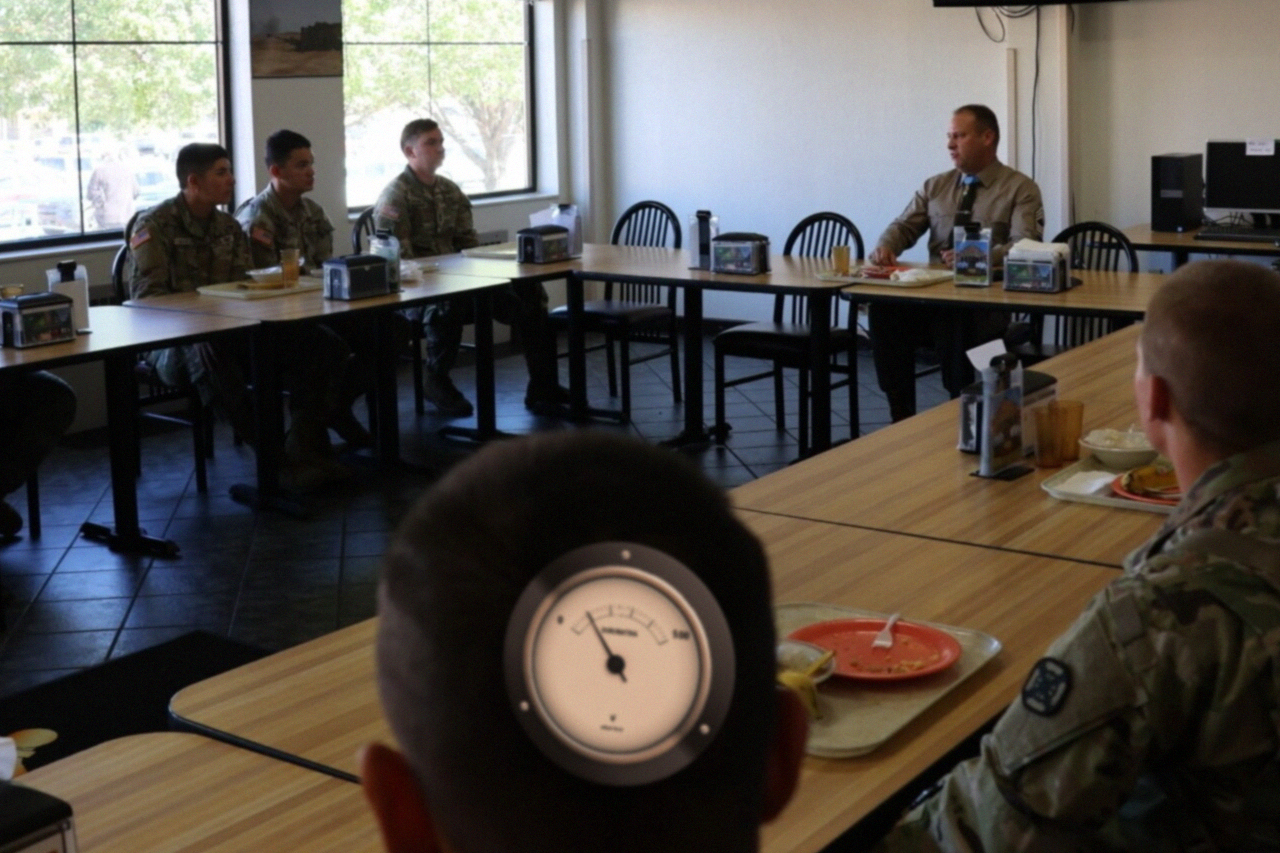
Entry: V 100
